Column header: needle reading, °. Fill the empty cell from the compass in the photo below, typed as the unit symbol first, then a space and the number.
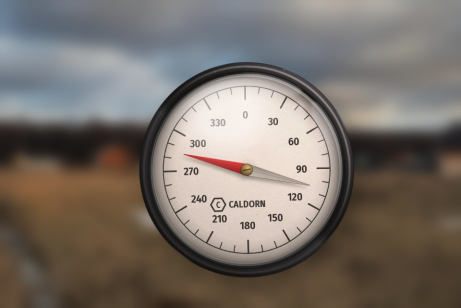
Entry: ° 285
